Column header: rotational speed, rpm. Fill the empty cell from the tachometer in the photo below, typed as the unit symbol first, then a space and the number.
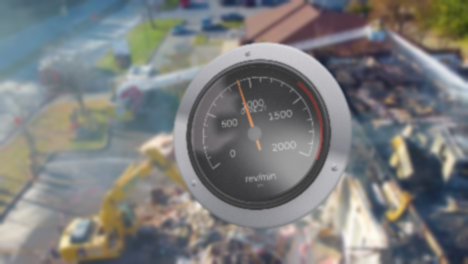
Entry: rpm 900
